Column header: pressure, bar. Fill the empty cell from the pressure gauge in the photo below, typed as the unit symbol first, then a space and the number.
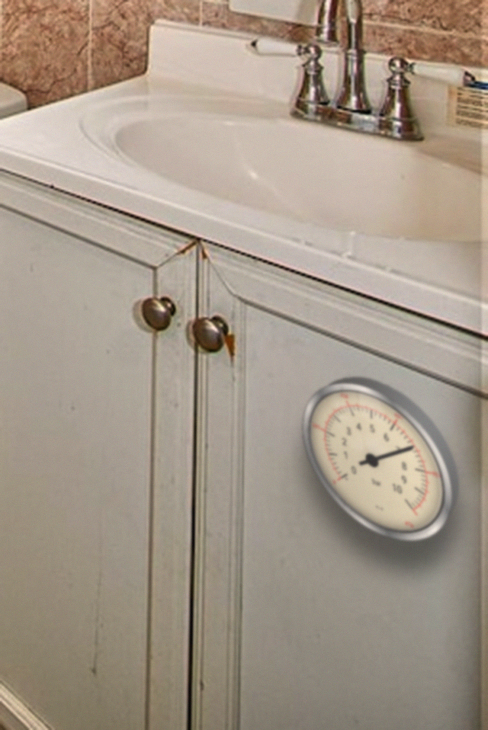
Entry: bar 7
